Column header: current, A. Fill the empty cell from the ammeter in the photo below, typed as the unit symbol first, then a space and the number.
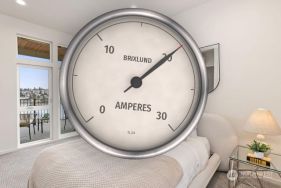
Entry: A 20
